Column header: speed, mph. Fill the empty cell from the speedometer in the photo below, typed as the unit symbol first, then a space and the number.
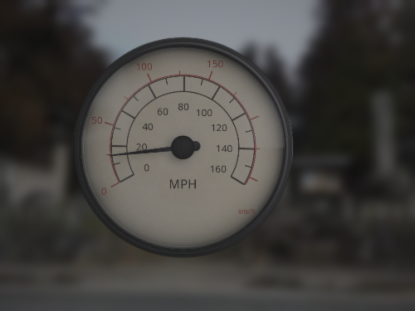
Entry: mph 15
